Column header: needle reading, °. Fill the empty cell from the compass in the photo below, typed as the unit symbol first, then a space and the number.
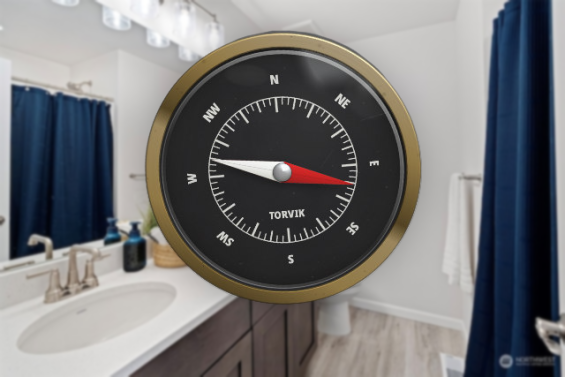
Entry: ° 105
